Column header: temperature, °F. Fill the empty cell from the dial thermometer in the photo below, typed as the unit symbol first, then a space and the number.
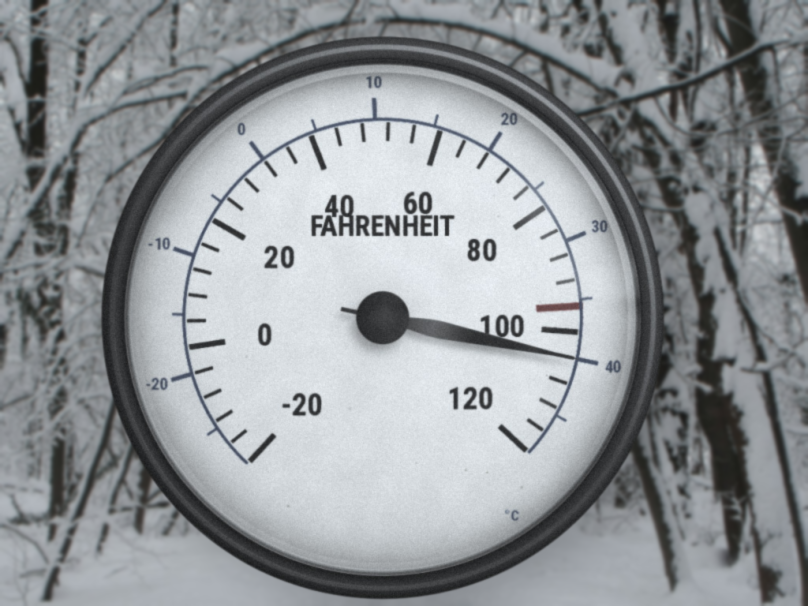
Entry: °F 104
